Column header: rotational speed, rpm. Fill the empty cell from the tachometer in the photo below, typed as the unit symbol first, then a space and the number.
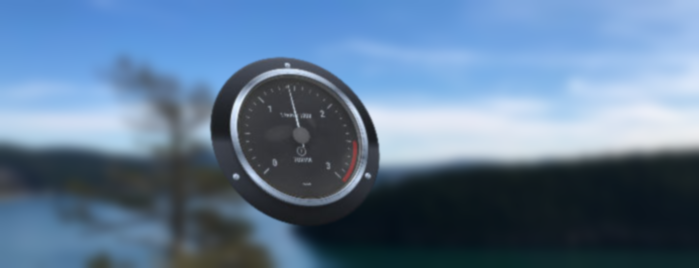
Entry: rpm 1400
